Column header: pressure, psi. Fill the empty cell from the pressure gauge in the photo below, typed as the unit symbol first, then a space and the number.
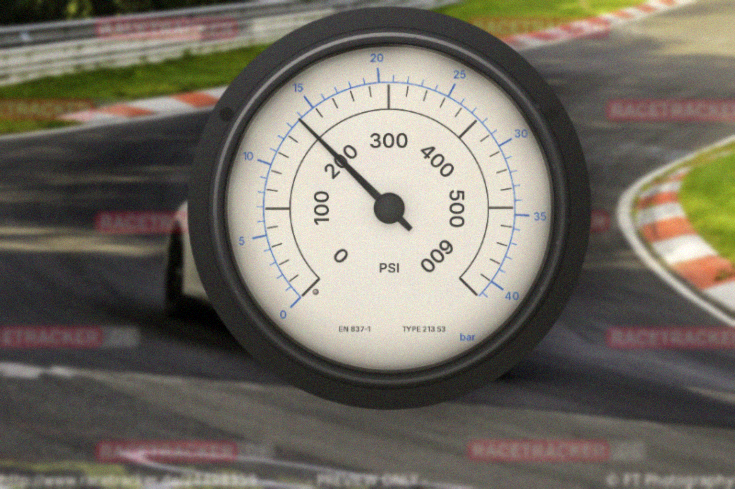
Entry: psi 200
